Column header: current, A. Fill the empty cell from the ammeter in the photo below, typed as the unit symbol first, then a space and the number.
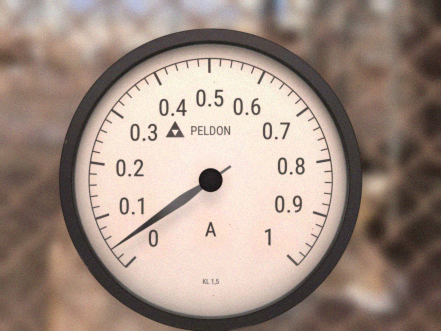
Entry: A 0.04
